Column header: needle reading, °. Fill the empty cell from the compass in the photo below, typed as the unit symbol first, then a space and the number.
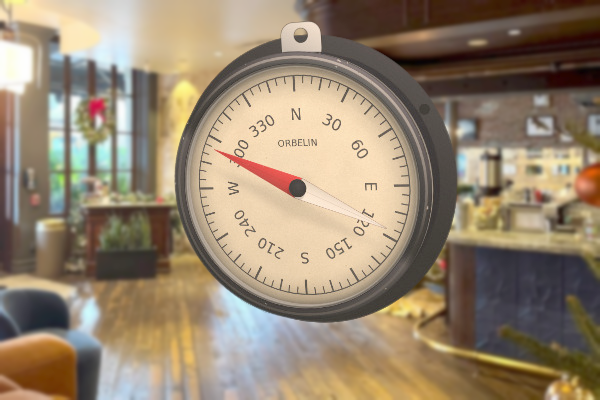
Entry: ° 295
